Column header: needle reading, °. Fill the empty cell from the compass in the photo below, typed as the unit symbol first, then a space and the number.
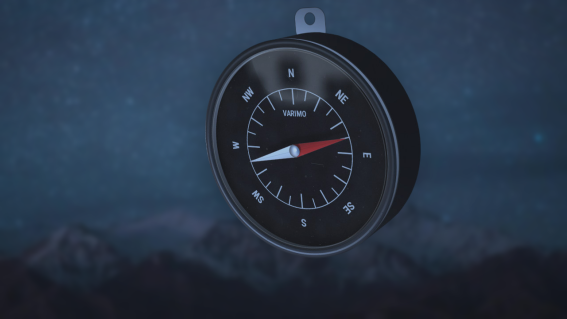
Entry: ° 75
